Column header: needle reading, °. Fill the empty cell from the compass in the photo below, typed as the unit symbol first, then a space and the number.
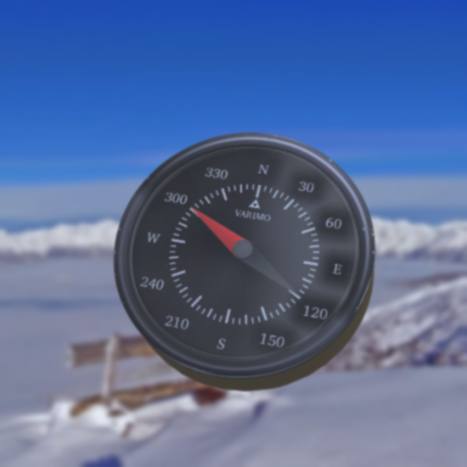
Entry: ° 300
